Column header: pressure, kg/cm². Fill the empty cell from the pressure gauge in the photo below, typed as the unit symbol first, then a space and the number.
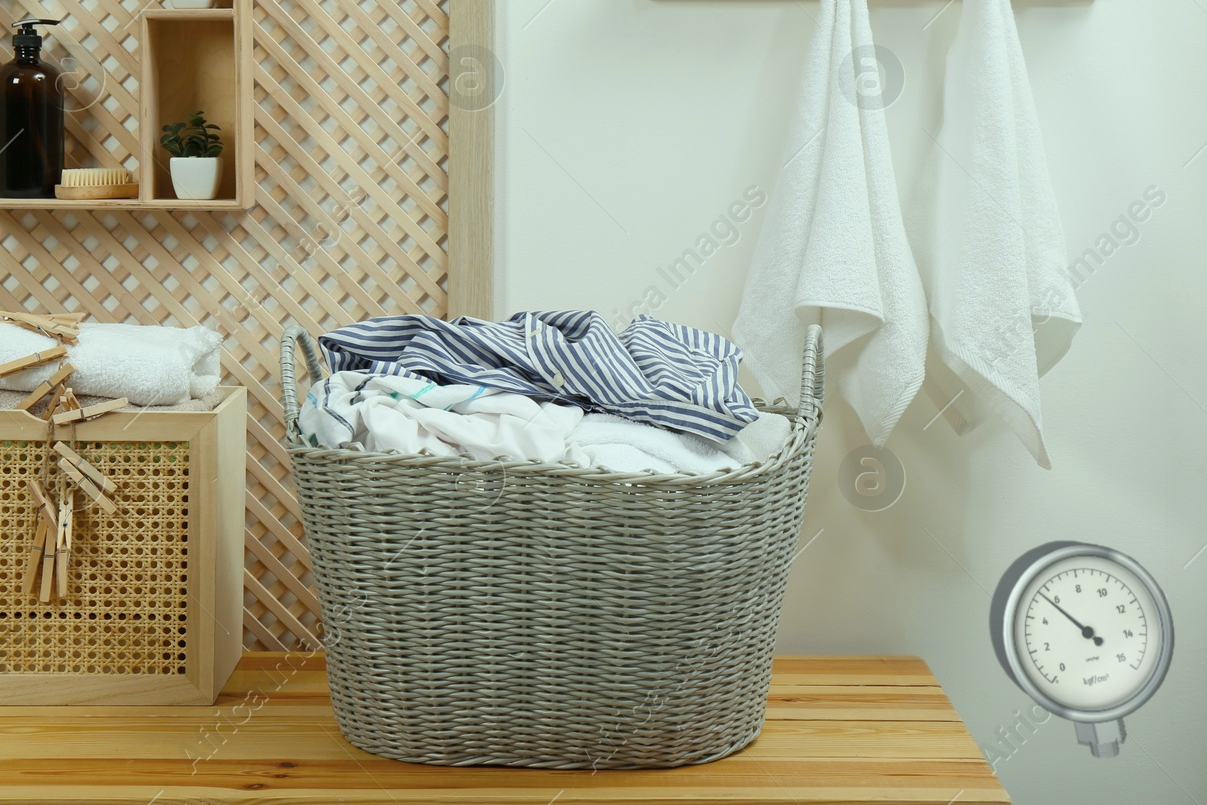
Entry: kg/cm² 5.5
